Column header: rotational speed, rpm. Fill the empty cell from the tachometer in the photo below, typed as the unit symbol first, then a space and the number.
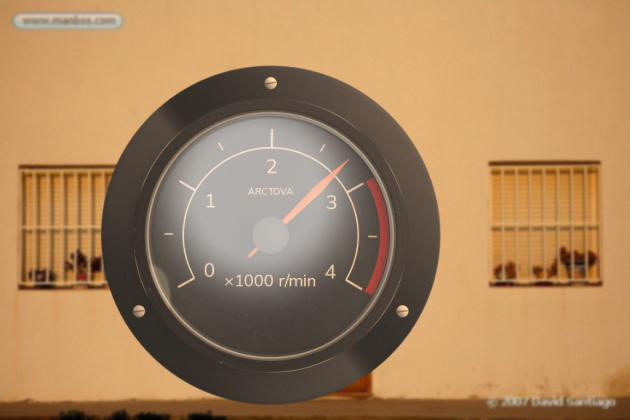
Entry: rpm 2750
